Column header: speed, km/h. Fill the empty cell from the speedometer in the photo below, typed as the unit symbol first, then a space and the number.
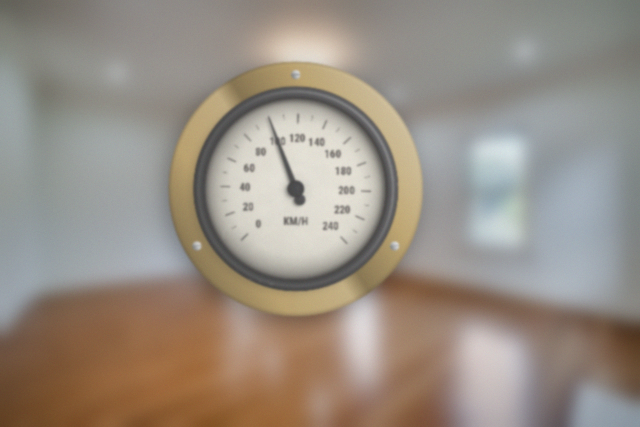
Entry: km/h 100
